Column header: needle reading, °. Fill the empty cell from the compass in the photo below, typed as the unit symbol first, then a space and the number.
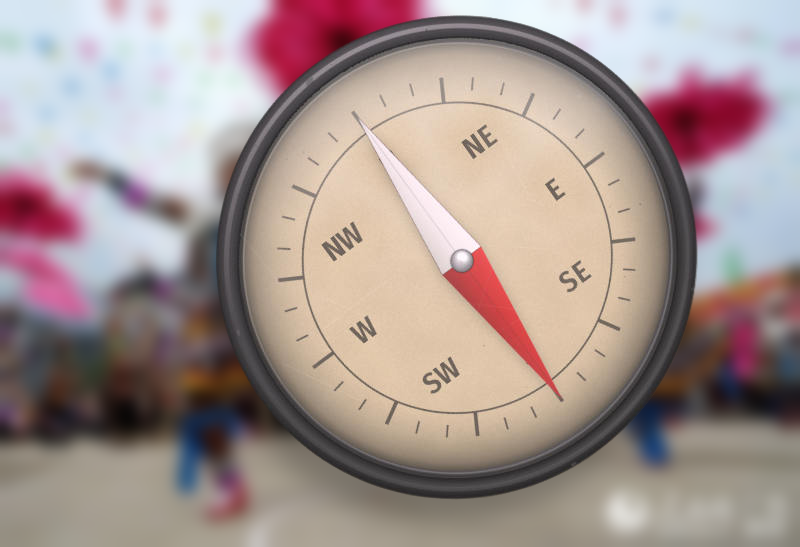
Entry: ° 180
